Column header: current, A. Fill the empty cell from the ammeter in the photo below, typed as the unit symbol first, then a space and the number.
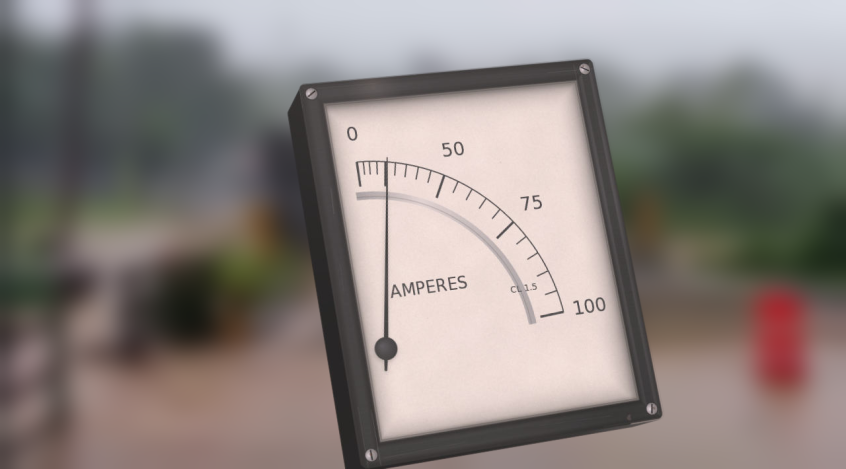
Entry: A 25
